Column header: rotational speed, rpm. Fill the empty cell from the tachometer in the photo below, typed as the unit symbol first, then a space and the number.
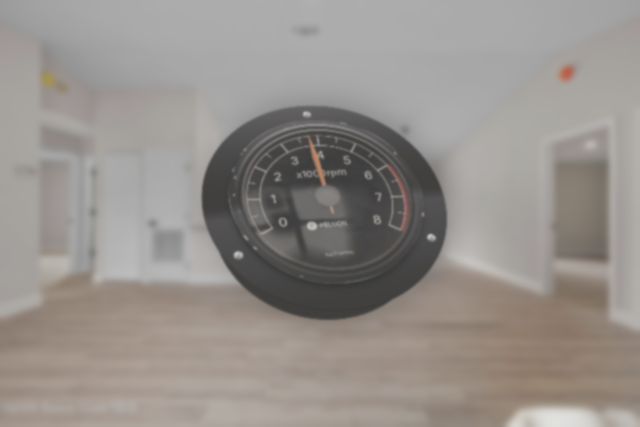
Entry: rpm 3750
